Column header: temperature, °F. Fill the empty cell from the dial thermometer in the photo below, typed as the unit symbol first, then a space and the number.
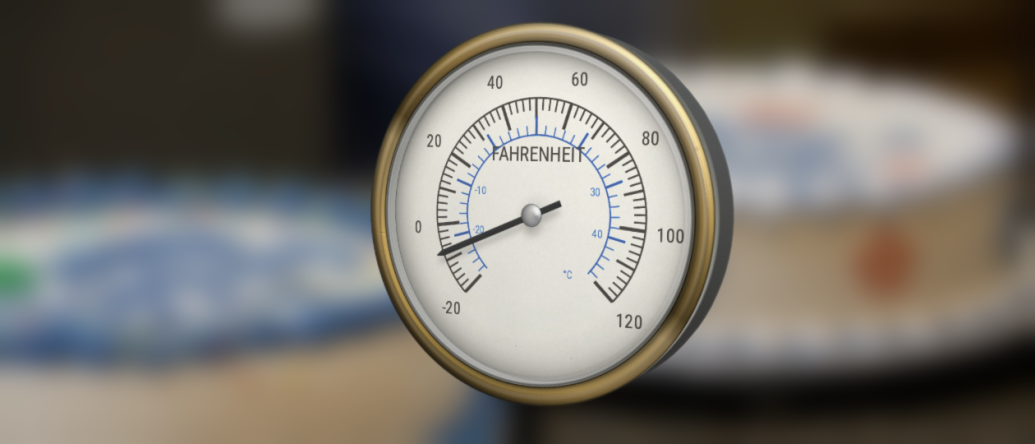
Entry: °F -8
